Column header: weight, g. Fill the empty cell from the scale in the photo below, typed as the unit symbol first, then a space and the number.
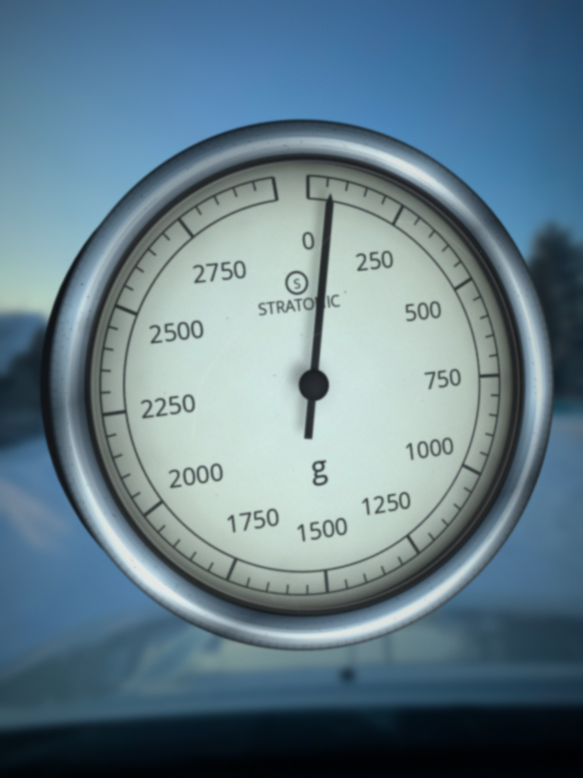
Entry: g 50
